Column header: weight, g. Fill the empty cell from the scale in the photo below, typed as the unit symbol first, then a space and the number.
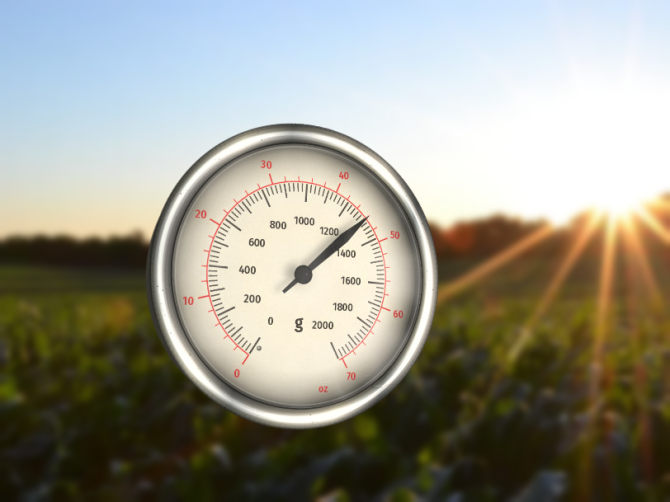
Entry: g 1300
